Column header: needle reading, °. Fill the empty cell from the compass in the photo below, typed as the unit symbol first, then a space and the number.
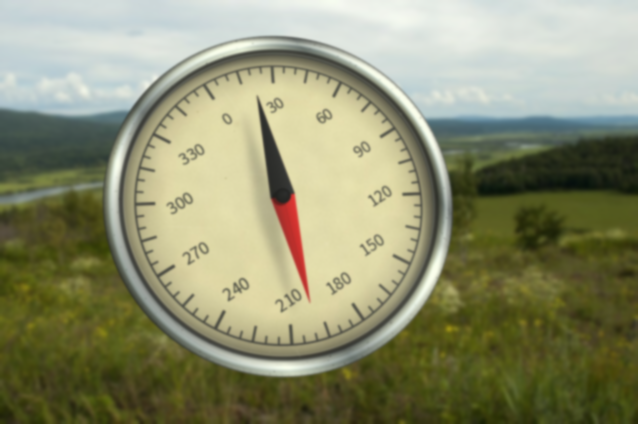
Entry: ° 200
